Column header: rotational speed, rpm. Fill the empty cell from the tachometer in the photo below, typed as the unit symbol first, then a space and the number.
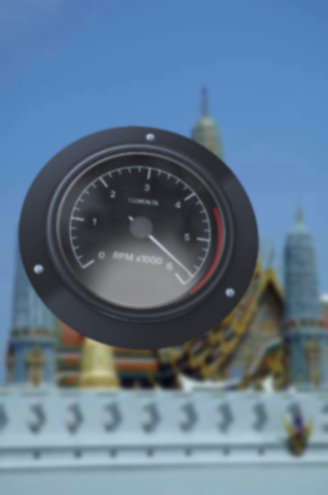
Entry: rpm 5800
